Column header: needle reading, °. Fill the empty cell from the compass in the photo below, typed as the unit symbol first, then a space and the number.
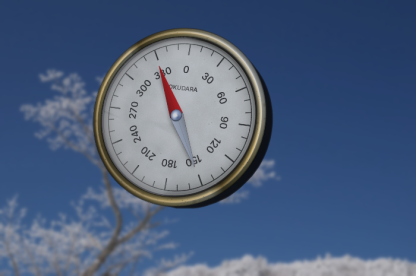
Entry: ° 330
